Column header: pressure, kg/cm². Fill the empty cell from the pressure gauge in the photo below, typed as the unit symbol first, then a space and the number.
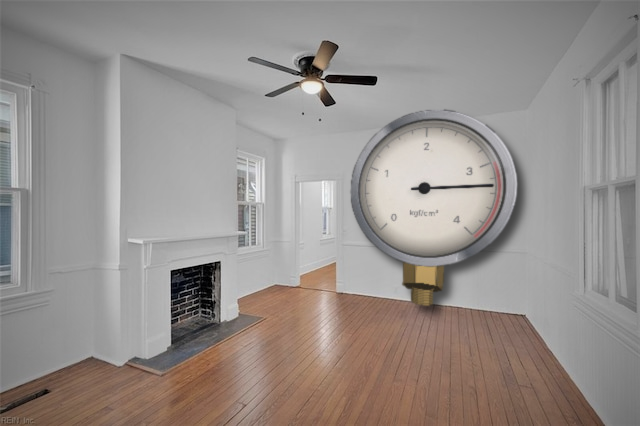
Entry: kg/cm² 3.3
